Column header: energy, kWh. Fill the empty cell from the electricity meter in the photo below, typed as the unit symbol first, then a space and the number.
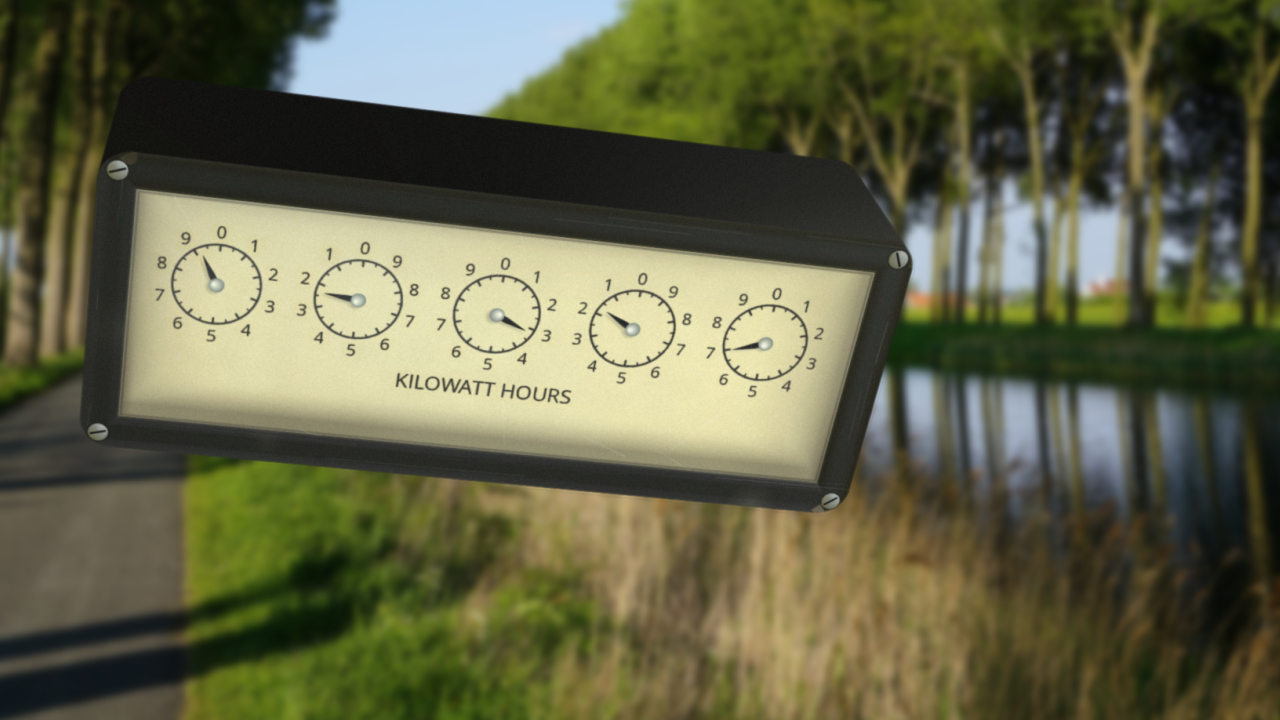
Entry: kWh 92317
